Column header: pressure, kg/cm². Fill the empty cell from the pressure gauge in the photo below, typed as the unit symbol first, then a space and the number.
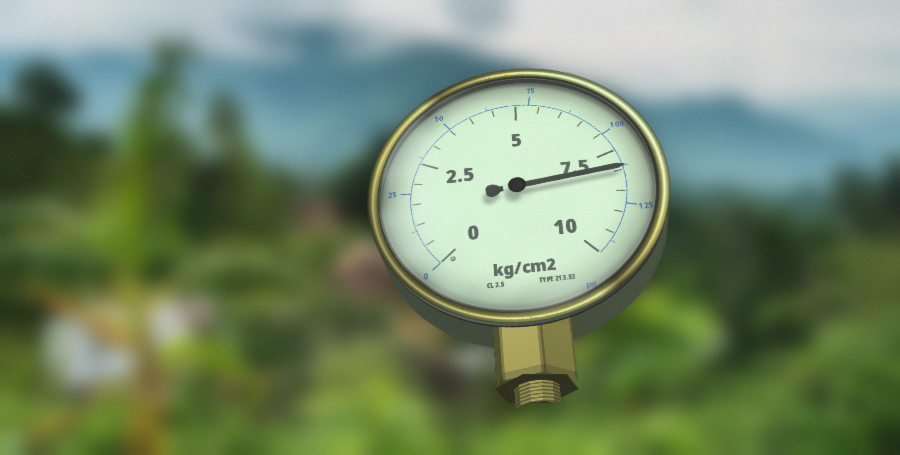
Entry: kg/cm² 8
